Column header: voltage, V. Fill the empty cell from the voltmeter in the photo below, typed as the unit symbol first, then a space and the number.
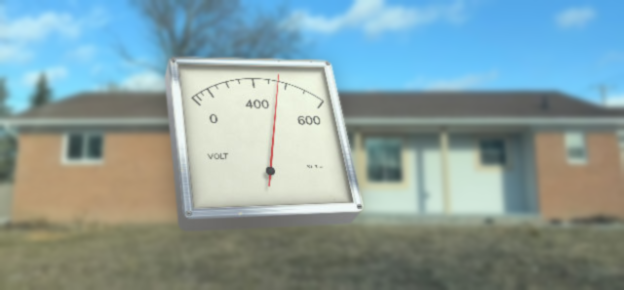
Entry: V 475
